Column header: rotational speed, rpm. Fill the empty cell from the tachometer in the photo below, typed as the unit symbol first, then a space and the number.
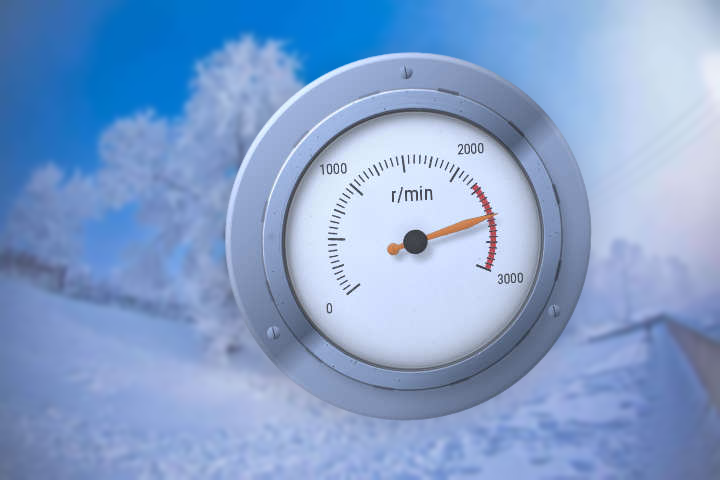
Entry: rpm 2500
